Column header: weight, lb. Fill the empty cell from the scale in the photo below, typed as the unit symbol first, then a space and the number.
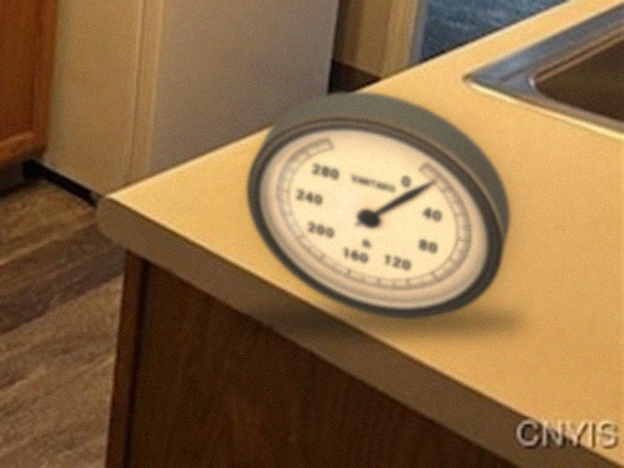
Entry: lb 10
